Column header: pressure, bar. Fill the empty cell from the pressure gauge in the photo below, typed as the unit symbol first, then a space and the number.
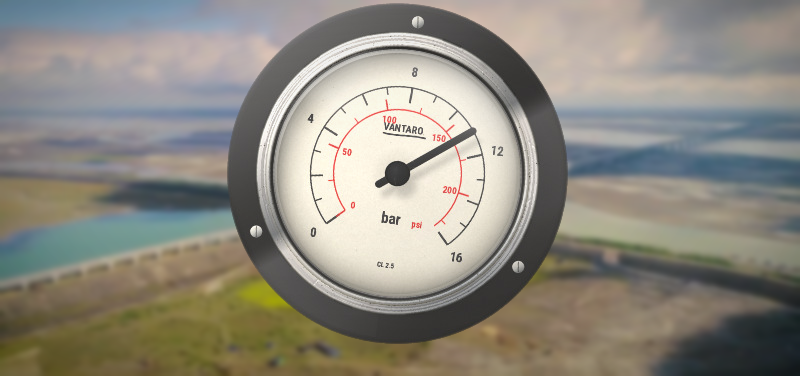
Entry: bar 11
